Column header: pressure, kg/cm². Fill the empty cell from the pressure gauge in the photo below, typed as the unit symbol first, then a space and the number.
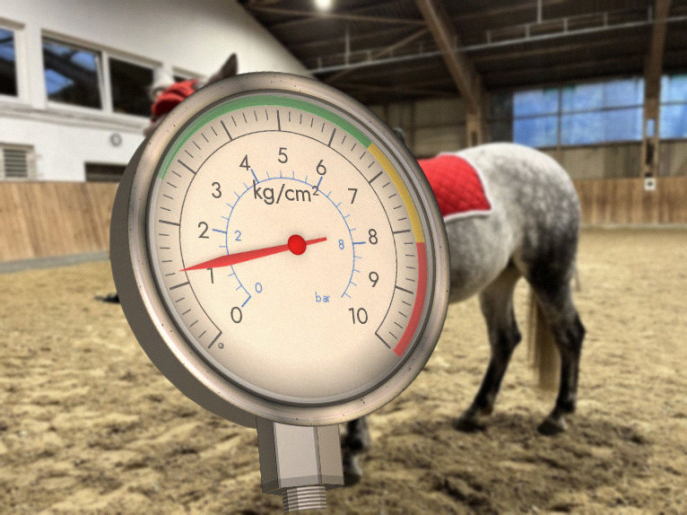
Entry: kg/cm² 1.2
